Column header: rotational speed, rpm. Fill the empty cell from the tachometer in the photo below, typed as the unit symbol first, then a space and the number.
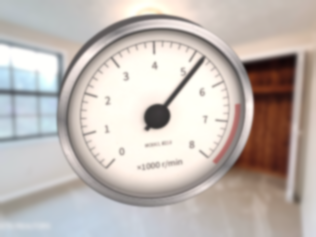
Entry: rpm 5200
